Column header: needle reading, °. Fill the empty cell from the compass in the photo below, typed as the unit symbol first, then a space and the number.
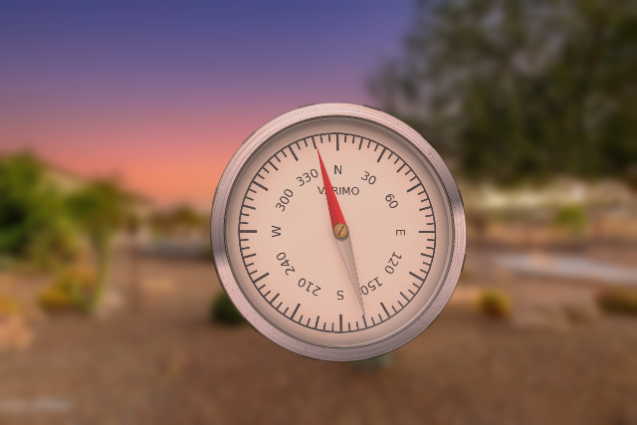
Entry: ° 345
